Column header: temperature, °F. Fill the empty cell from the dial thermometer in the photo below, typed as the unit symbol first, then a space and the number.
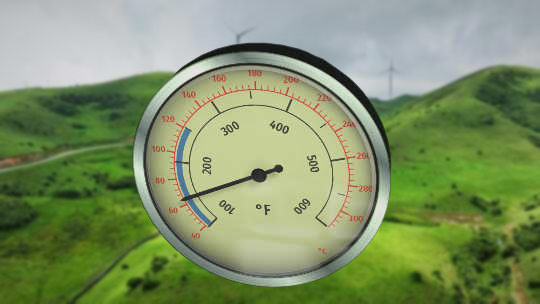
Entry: °F 150
